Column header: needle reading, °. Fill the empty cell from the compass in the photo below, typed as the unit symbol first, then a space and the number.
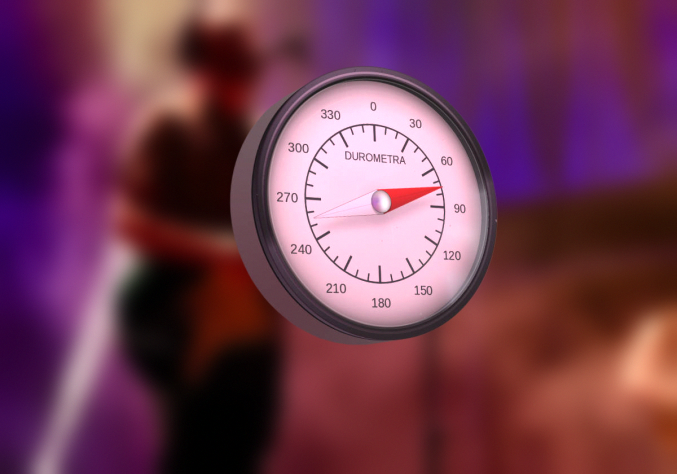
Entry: ° 75
